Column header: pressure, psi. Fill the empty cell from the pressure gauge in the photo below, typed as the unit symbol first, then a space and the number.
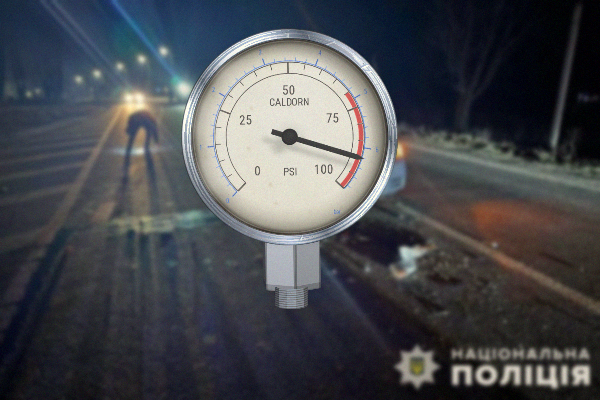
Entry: psi 90
